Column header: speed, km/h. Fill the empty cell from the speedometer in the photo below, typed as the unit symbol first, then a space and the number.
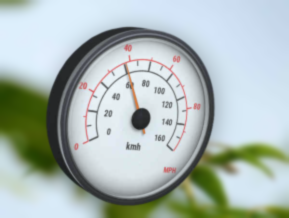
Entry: km/h 60
